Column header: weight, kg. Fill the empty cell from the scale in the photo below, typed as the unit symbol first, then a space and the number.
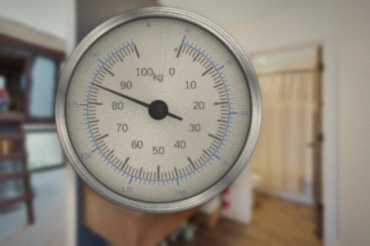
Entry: kg 85
